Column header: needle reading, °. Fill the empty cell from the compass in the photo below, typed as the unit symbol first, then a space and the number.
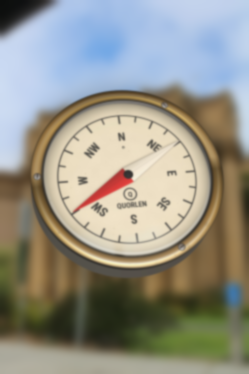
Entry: ° 240
